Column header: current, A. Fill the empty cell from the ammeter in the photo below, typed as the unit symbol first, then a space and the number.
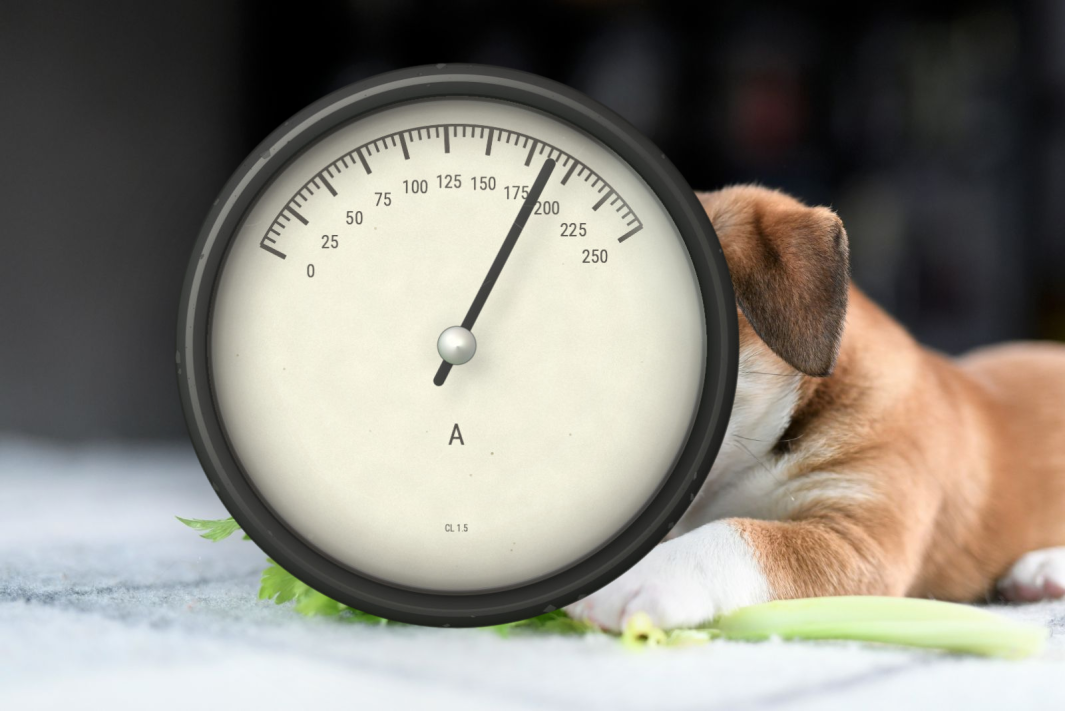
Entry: A 187.5
